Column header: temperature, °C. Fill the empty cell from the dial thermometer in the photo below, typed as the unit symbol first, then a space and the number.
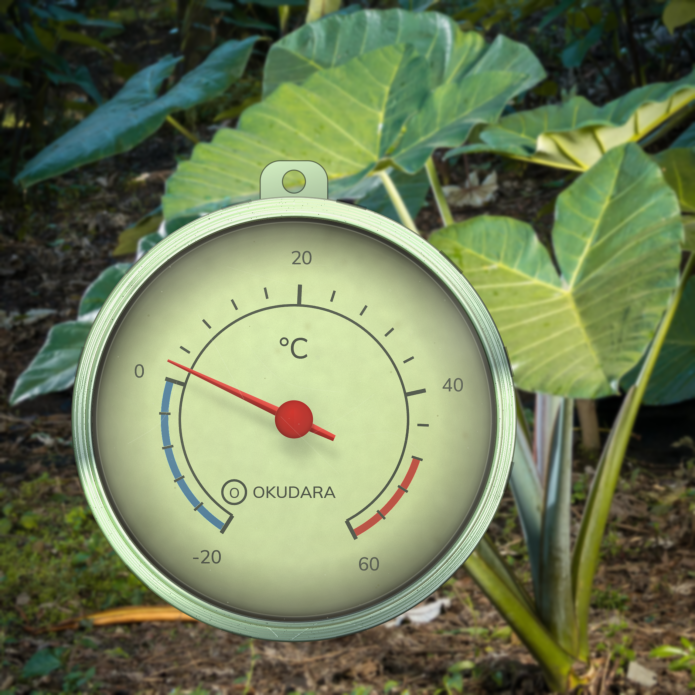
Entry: °C 2
